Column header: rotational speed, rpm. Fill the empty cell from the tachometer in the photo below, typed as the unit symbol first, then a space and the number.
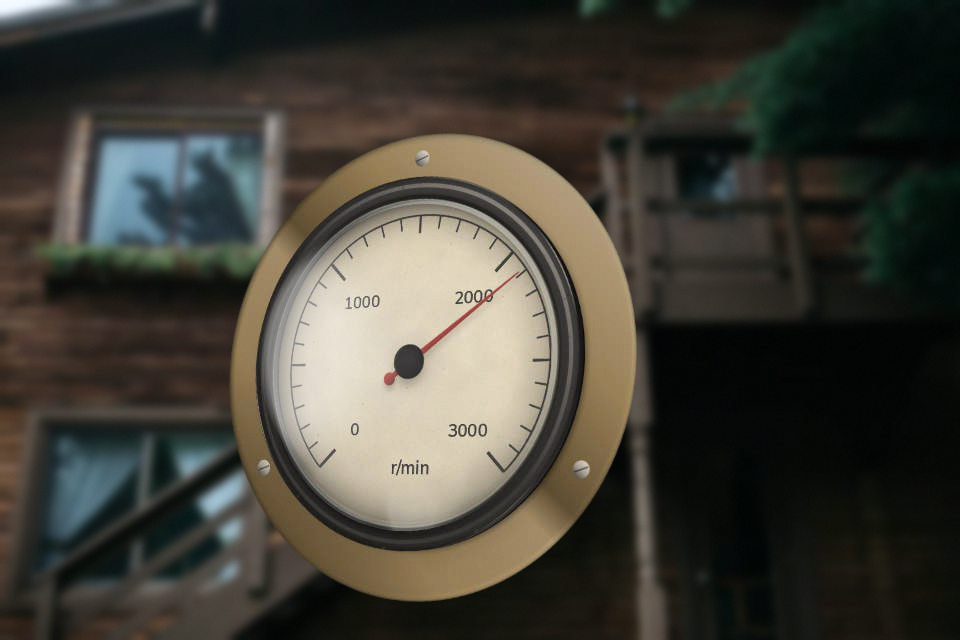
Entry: rpm 2100
